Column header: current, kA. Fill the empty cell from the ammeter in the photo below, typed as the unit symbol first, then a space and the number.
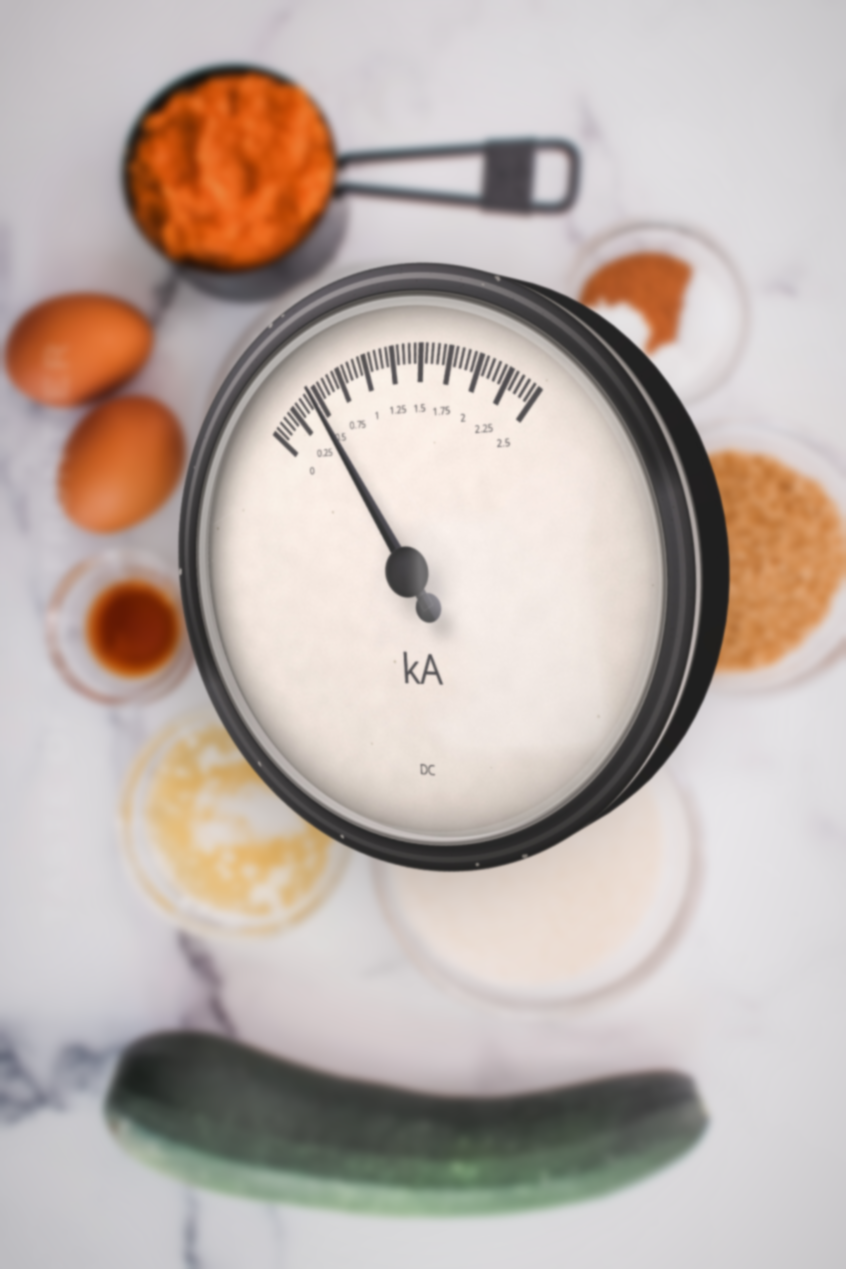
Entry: kA 0.5
